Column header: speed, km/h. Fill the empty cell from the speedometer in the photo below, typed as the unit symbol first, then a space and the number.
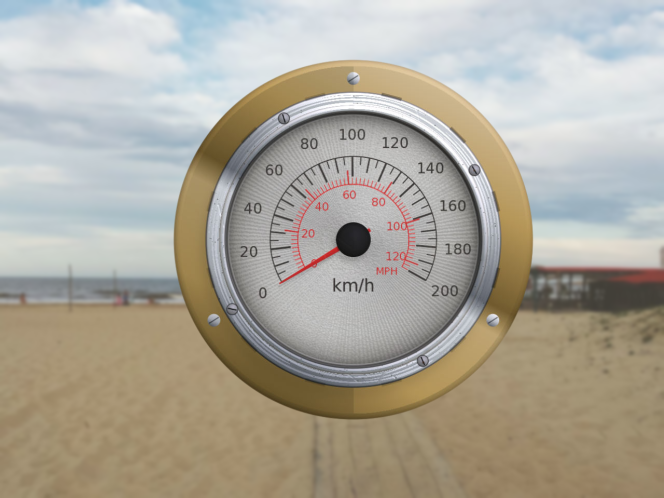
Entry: km/h 0
